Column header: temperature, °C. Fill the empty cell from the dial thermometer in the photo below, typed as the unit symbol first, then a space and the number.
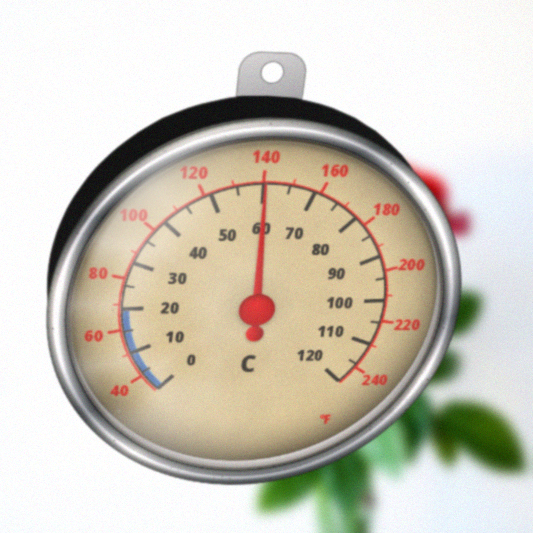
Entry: °C 60
